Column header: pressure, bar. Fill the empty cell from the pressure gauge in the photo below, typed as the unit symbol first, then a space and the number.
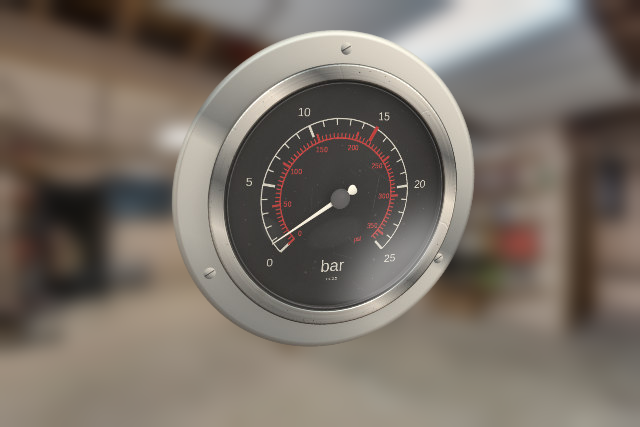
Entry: bar 1
